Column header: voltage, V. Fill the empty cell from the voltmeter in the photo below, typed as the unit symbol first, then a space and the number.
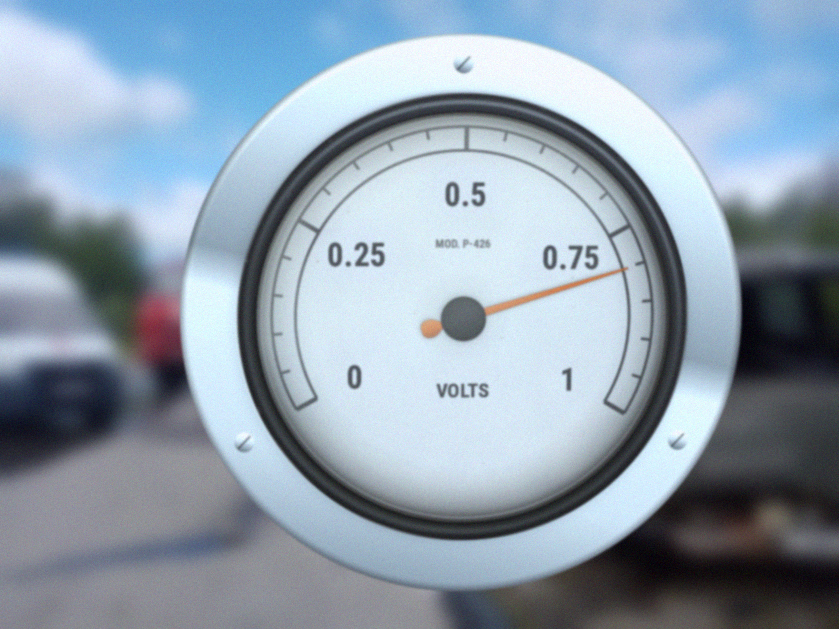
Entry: V 0.8
